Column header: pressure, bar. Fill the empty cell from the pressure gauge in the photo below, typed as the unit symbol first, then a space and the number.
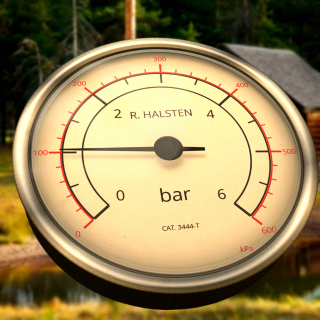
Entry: bar 1
